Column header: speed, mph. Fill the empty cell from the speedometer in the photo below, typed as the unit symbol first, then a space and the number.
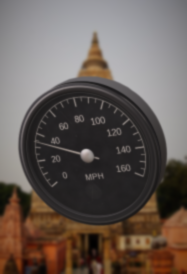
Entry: mph 35
